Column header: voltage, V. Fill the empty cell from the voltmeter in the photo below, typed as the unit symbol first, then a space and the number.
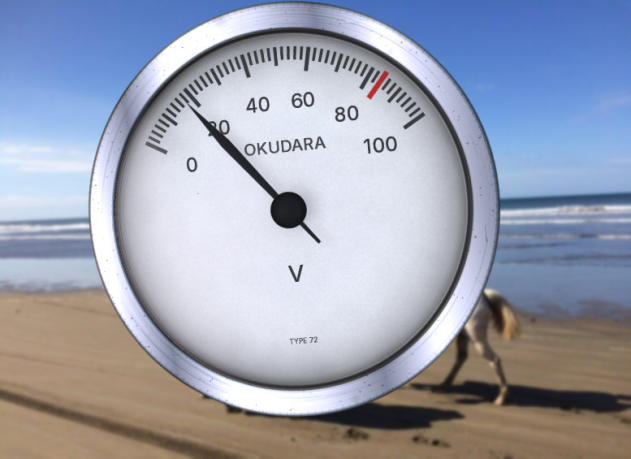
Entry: V 18
